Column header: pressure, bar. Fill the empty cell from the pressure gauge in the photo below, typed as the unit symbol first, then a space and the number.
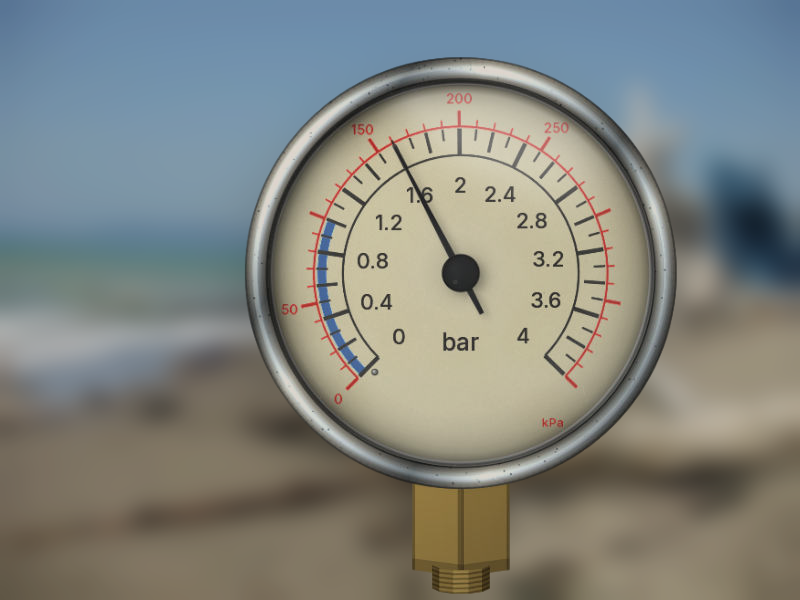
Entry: bar 1.6
